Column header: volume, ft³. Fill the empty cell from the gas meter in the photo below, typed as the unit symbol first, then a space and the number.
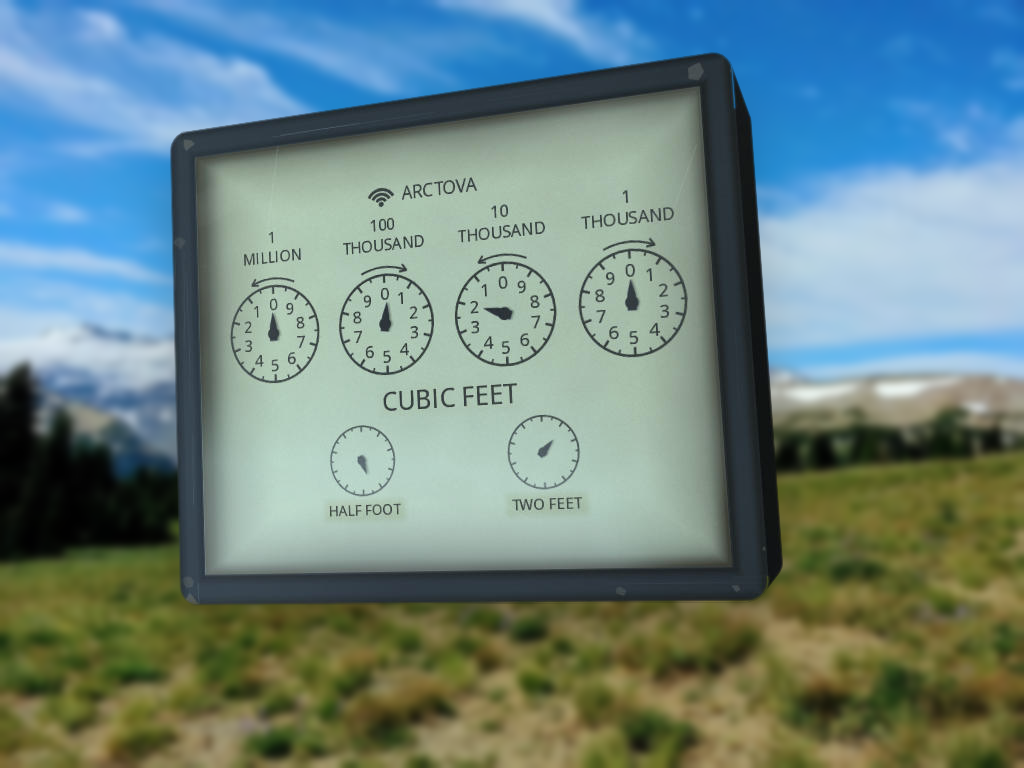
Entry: ft³ 2000
